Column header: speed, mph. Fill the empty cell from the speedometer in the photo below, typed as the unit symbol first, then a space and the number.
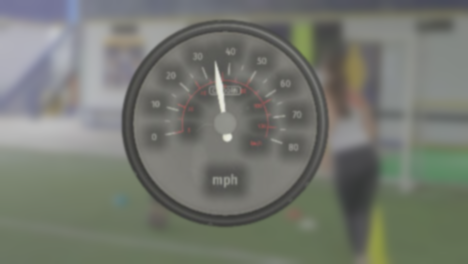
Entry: mph 35
